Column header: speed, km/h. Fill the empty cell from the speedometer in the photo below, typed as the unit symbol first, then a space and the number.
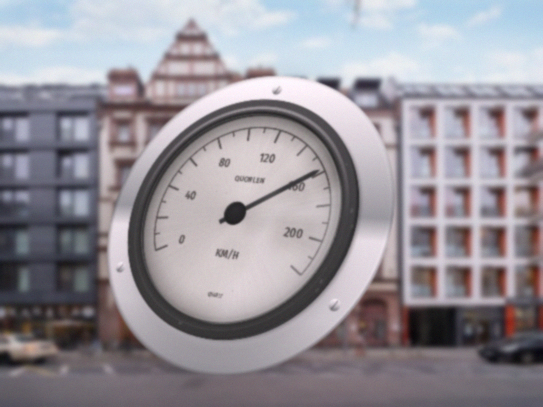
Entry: km/h 160
